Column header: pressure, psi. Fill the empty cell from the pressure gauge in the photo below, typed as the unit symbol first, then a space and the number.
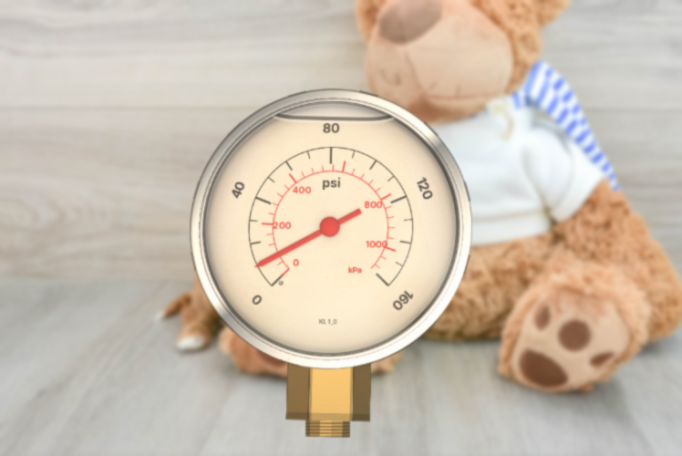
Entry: psi 10
